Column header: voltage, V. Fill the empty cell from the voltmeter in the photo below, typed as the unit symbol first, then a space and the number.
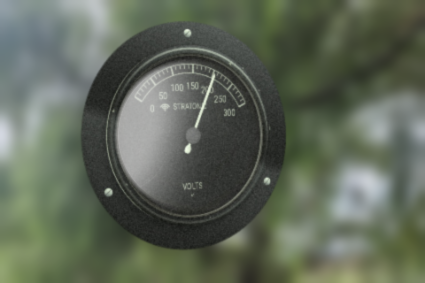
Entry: V 200
